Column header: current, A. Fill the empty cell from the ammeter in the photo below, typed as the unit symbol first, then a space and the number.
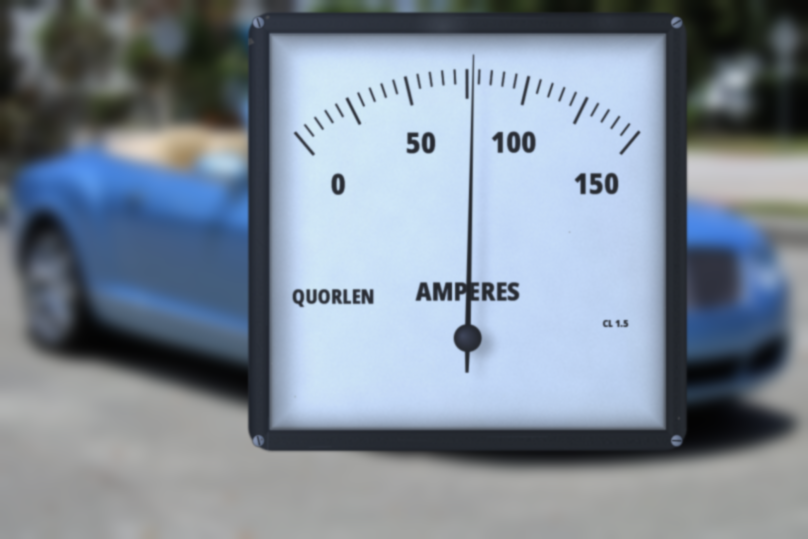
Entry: A 77.5
